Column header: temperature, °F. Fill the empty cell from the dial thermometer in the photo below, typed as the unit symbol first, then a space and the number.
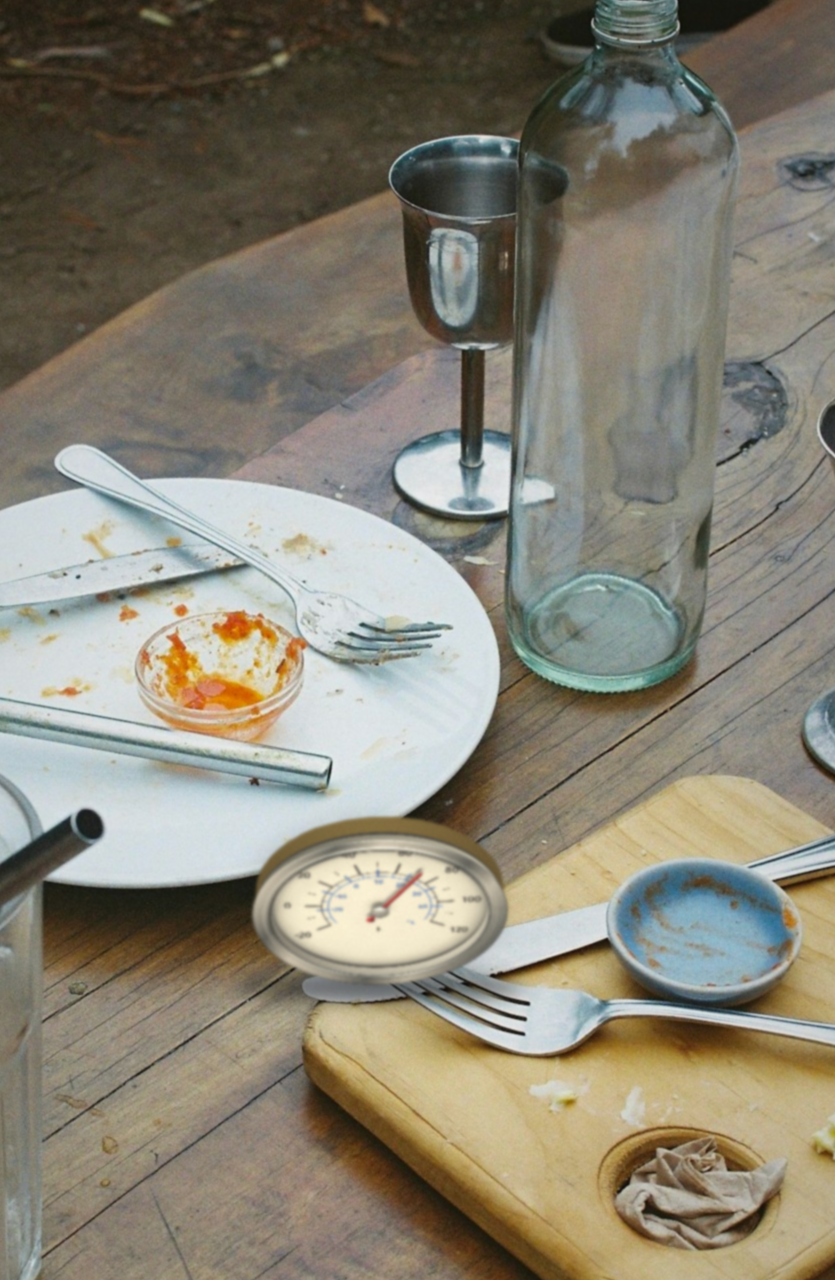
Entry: °F 70
